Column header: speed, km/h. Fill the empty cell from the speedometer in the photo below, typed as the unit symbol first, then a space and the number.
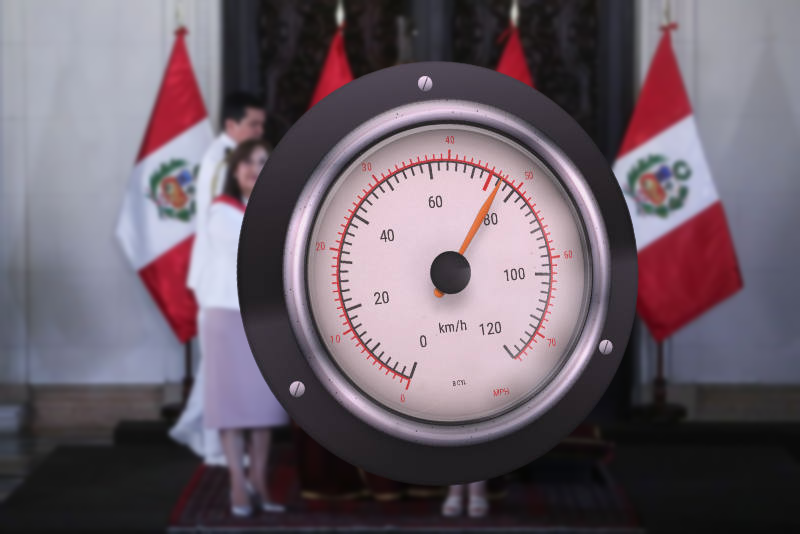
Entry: km/h 76
